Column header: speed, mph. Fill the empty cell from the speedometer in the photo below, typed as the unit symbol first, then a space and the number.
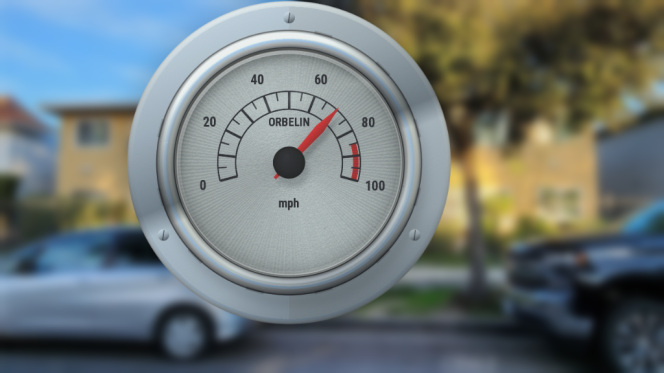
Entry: mph 70
